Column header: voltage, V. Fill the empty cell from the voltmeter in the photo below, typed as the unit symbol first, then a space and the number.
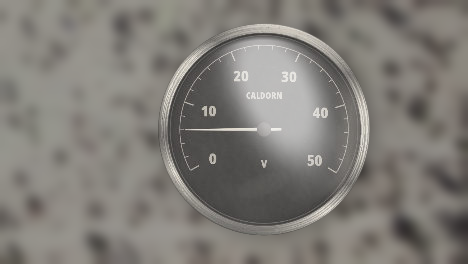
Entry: V 6
